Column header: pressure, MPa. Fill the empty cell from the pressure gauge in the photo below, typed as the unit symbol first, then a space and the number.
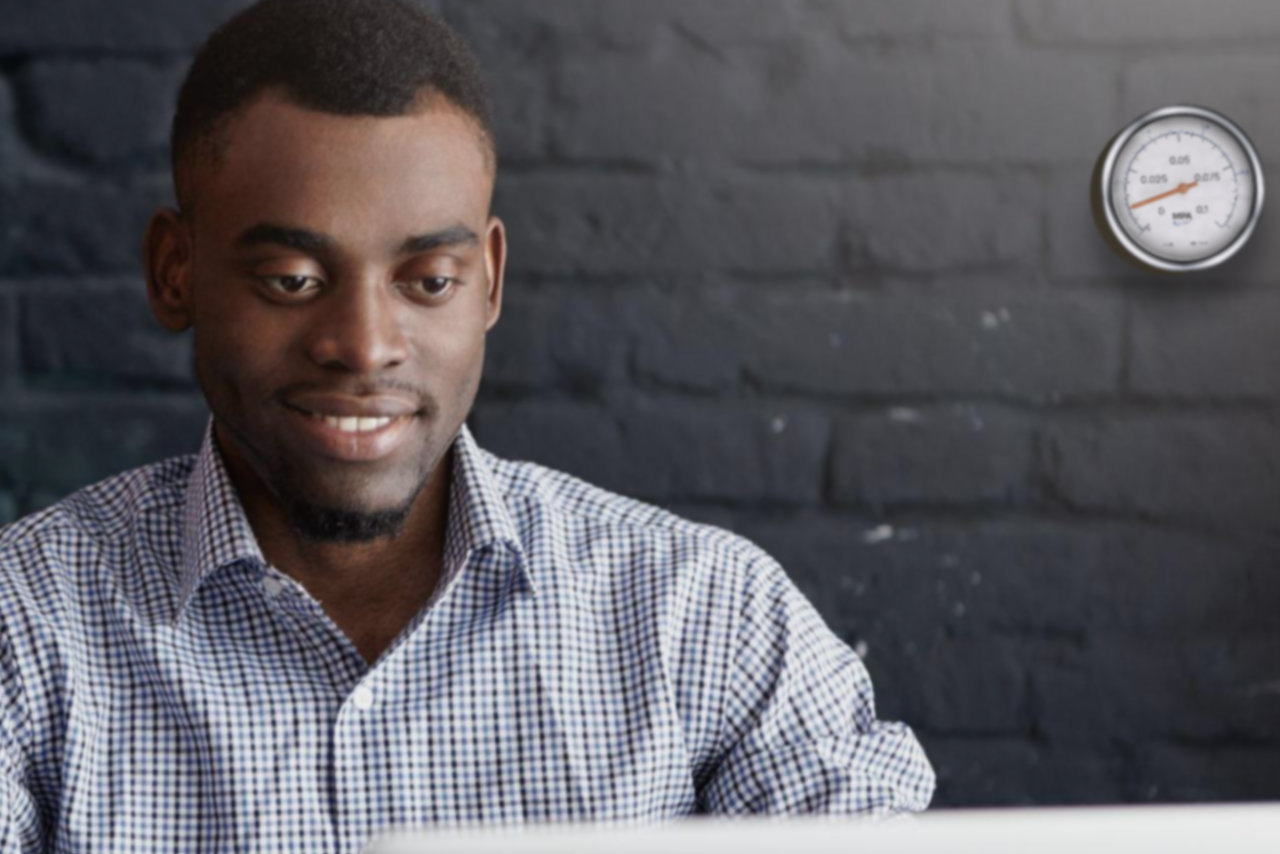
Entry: MPa 0.01
